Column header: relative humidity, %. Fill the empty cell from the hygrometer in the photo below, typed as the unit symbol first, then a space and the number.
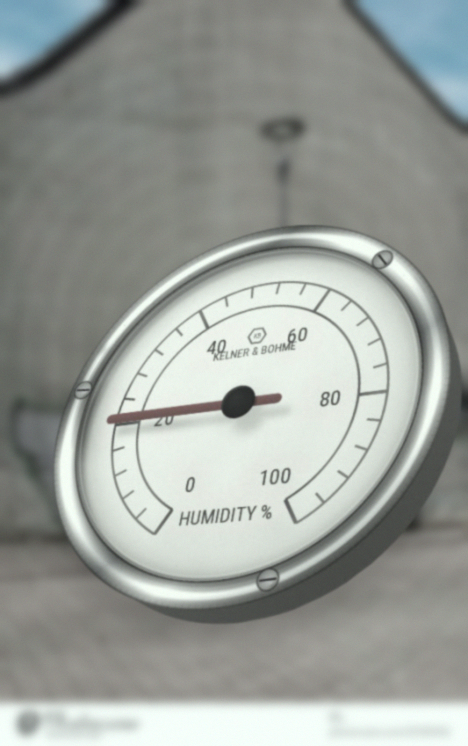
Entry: % 20
